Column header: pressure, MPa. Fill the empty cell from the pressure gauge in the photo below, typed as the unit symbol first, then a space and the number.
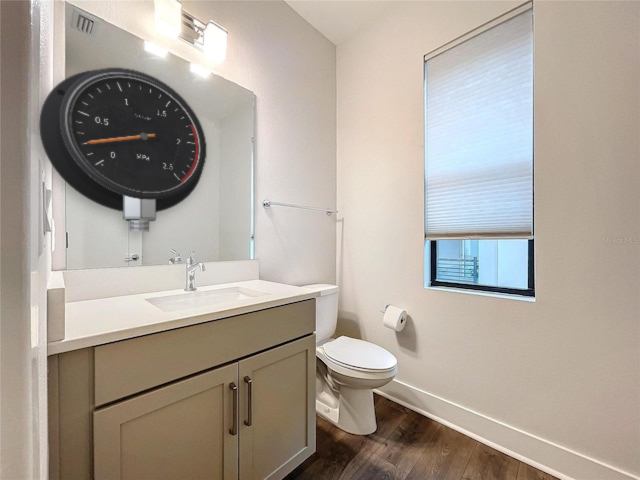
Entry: MPa 0.2
